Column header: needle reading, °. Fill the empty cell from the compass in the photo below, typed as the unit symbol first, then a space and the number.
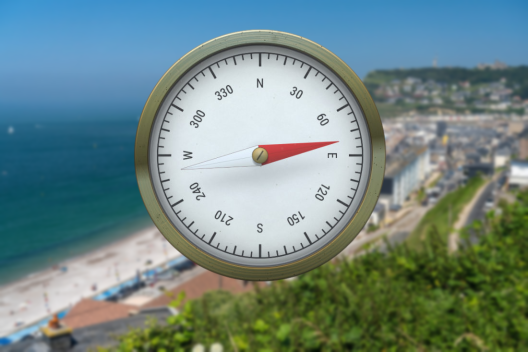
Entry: ° 80
